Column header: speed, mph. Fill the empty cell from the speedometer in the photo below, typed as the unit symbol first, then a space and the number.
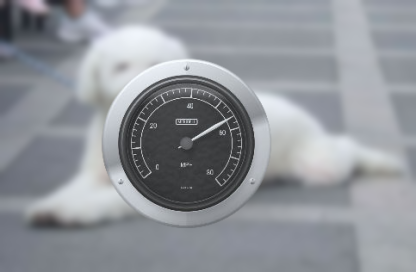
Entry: mph 56
